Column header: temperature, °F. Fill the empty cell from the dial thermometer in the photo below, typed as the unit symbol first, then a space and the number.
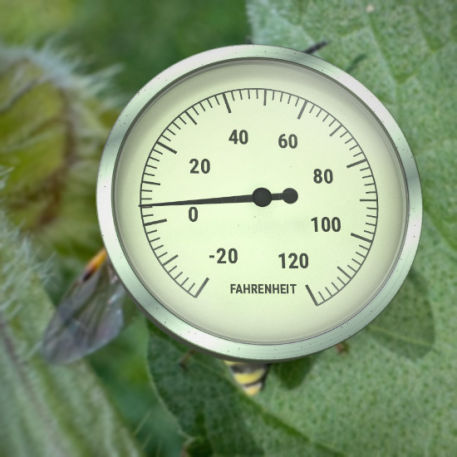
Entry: °F 4
